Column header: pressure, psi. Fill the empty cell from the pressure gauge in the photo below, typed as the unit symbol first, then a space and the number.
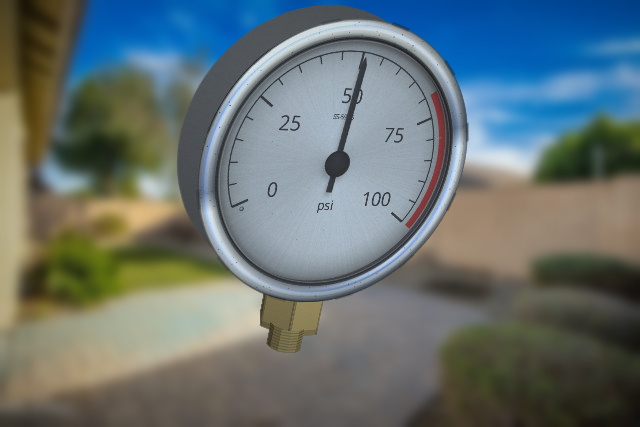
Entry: psi 50
